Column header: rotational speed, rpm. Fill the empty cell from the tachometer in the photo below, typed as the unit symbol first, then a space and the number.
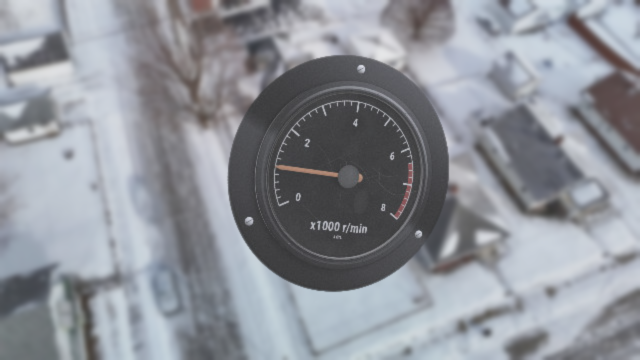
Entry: rpm 1000
